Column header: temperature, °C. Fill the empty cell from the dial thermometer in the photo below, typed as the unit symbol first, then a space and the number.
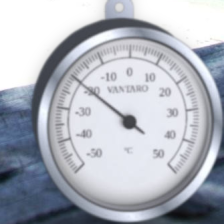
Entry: °C -20
